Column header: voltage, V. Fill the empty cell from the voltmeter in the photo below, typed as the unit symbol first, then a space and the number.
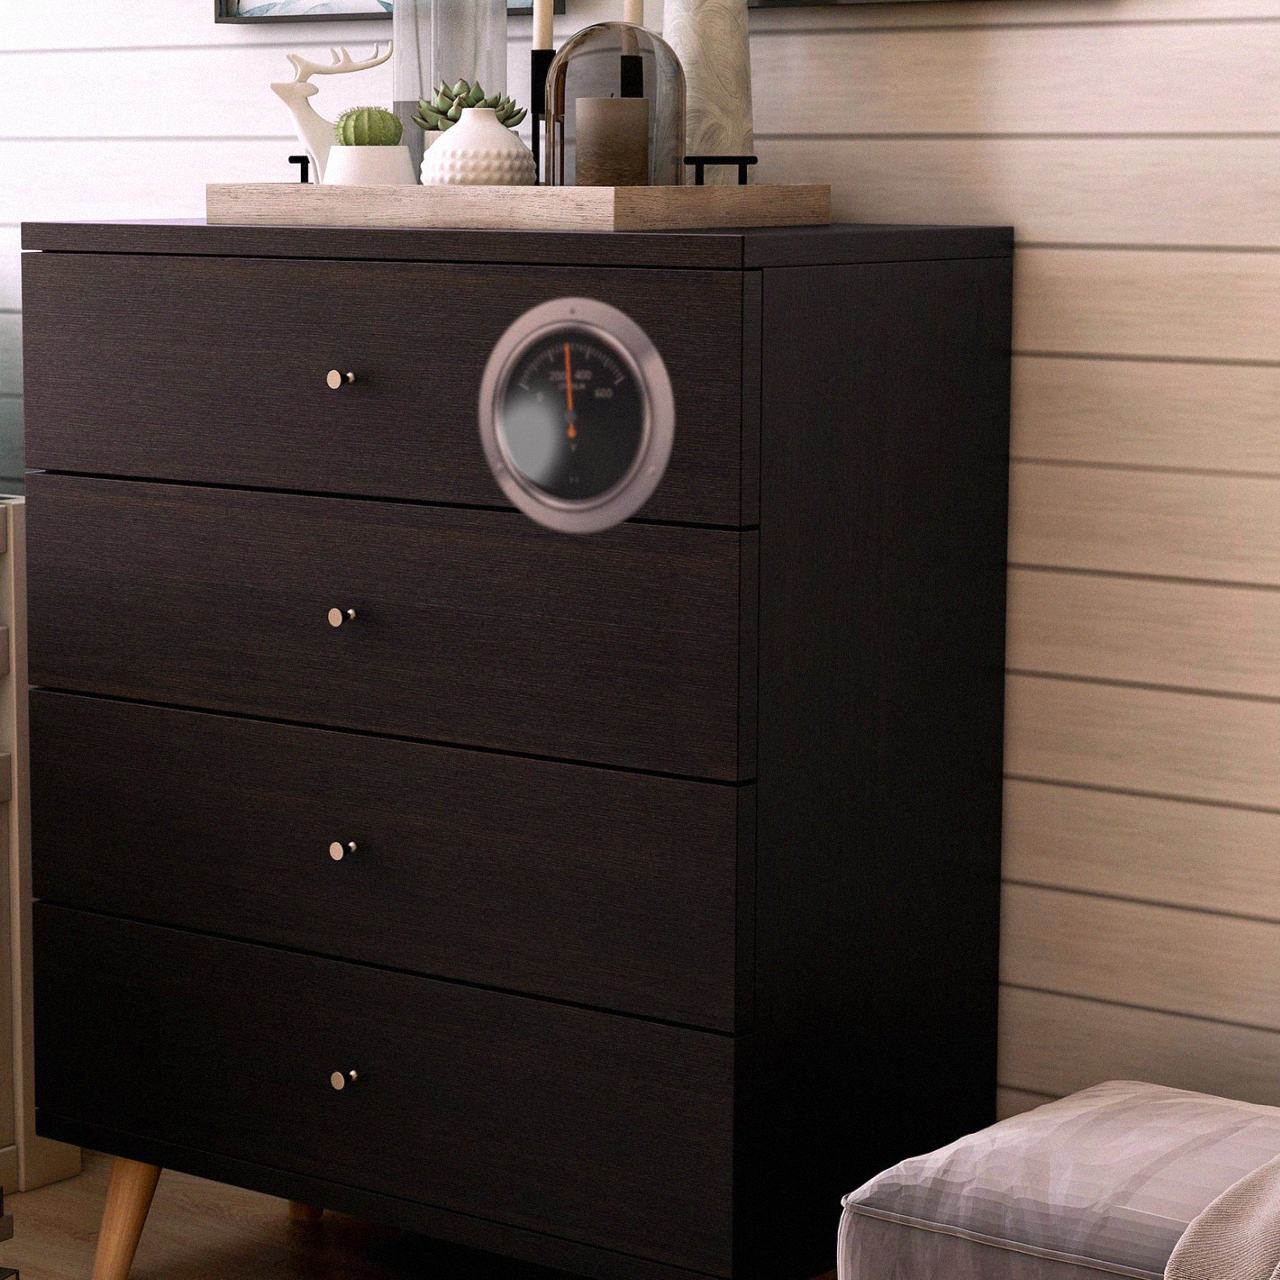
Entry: V 300
